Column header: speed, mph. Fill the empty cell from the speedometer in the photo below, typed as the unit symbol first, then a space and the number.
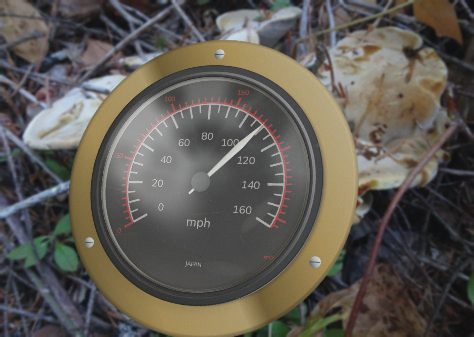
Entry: mph 110
